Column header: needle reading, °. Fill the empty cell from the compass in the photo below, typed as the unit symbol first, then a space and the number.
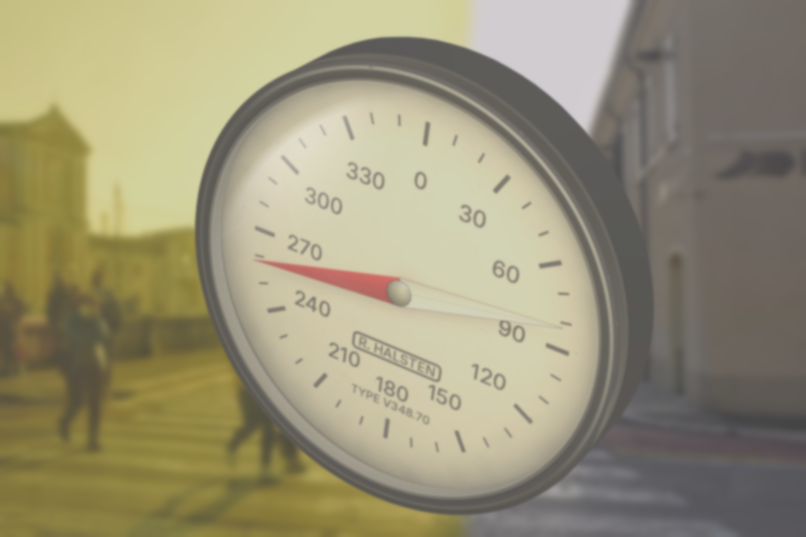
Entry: ° 260
